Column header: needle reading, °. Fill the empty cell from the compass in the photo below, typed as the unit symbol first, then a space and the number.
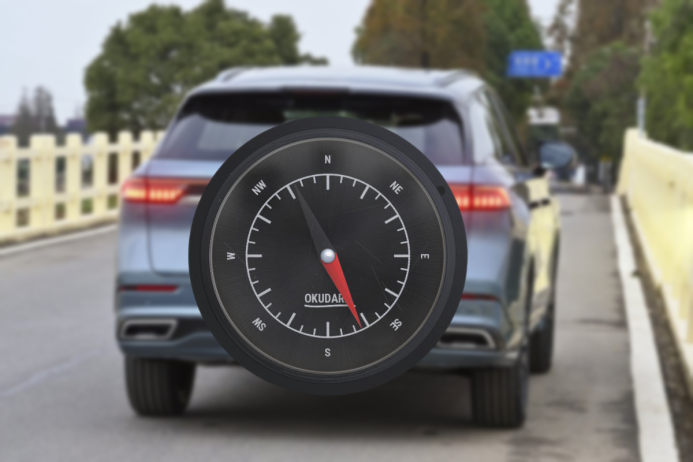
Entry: ° 155
